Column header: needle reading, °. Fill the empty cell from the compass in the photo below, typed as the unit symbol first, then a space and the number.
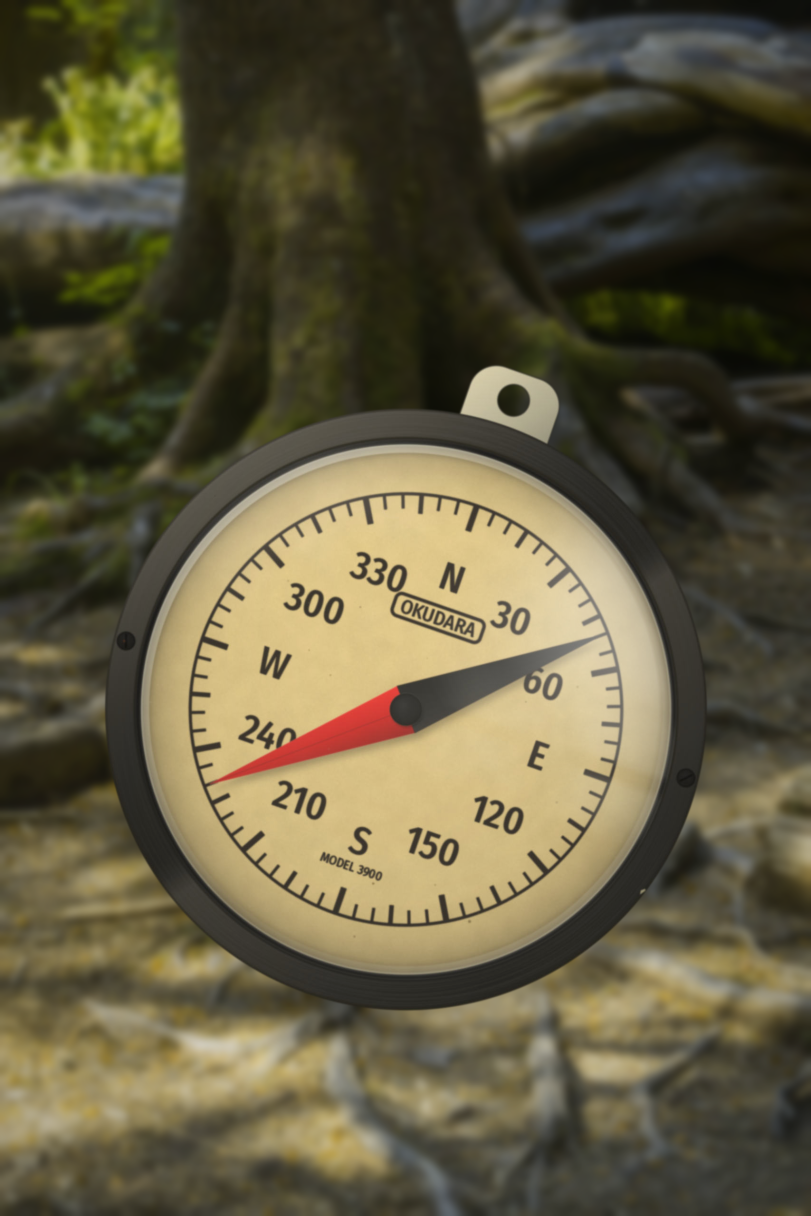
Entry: ° 230
